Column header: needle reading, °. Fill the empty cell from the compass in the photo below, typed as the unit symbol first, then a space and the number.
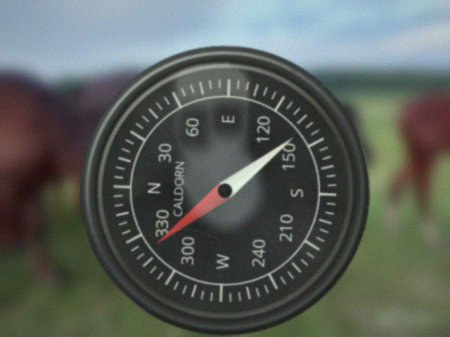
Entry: ° 320
